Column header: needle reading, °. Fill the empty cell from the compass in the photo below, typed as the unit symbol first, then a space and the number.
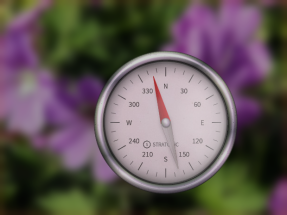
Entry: ° 345
